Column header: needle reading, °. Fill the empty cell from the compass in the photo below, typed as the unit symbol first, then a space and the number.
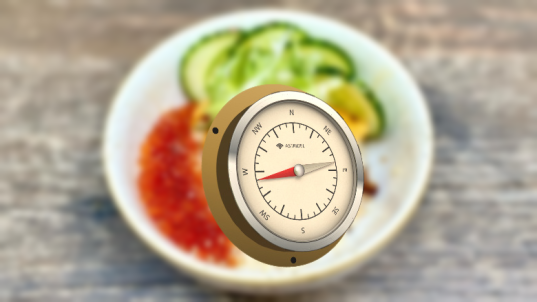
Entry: ° 260
